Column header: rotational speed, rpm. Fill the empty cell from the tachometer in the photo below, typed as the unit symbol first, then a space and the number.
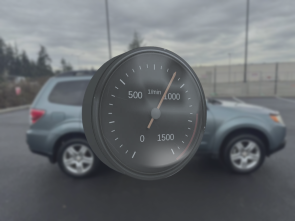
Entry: rpm 900
